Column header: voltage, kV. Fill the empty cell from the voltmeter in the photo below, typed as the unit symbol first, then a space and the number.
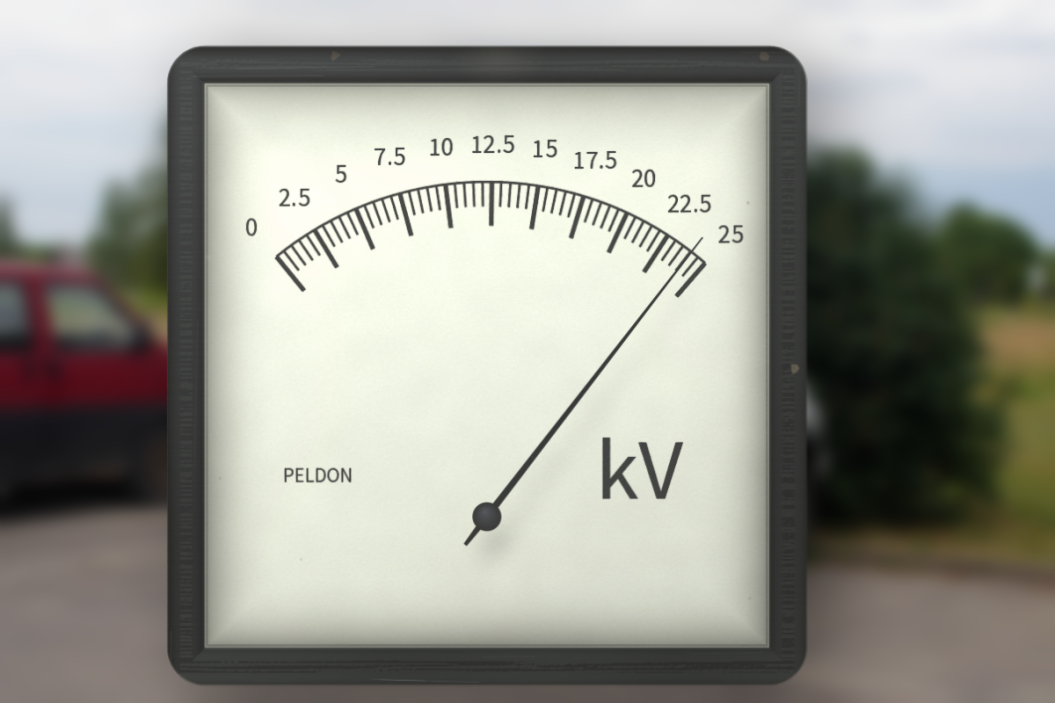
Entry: kV 24
